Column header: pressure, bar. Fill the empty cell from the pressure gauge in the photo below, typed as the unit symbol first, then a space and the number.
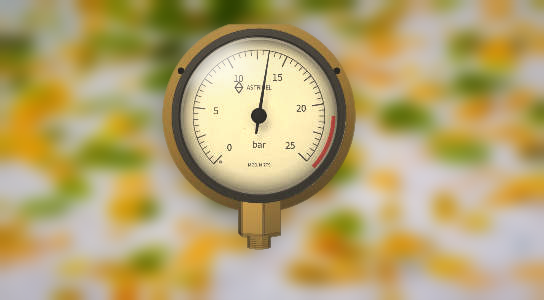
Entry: bar 13.5
